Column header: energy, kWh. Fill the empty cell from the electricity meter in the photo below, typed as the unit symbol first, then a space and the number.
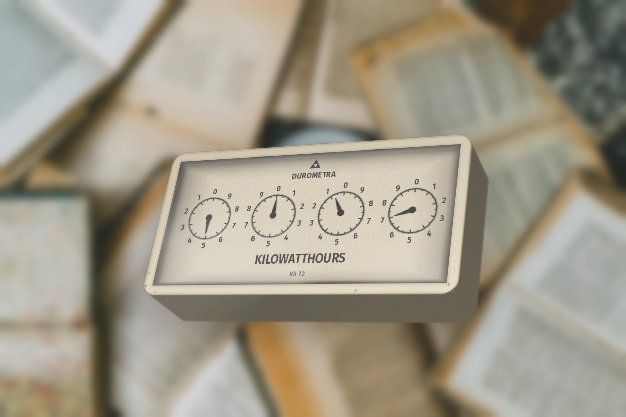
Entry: kWh 5007
